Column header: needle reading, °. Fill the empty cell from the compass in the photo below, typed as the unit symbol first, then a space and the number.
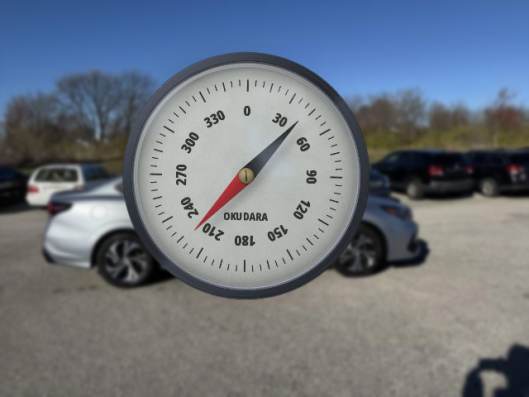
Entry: ° 222.5
